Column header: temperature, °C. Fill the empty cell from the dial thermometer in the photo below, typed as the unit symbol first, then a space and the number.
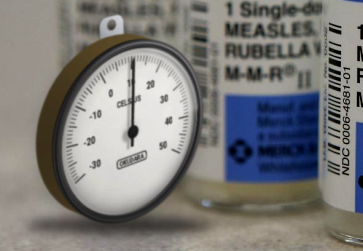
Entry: °C 10
